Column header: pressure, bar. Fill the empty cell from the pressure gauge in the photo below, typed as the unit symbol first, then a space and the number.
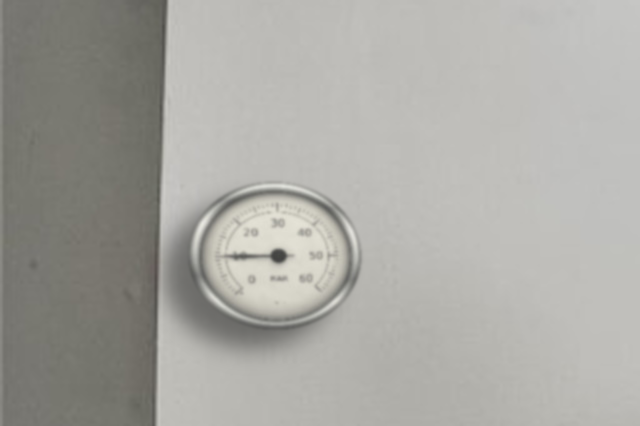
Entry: bar 10
